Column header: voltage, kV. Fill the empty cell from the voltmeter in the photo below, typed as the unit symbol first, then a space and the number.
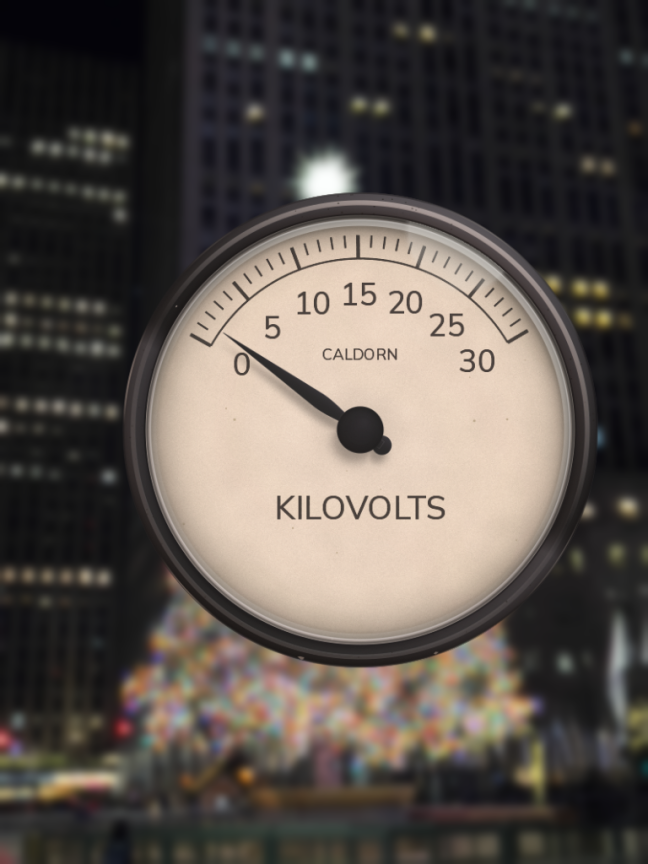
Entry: kV 1.5
